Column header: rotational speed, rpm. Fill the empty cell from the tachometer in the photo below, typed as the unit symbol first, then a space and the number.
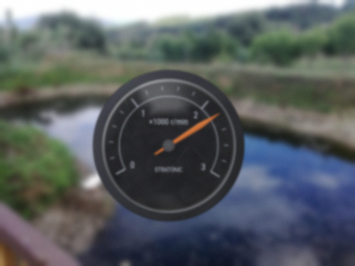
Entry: rpm 2200
